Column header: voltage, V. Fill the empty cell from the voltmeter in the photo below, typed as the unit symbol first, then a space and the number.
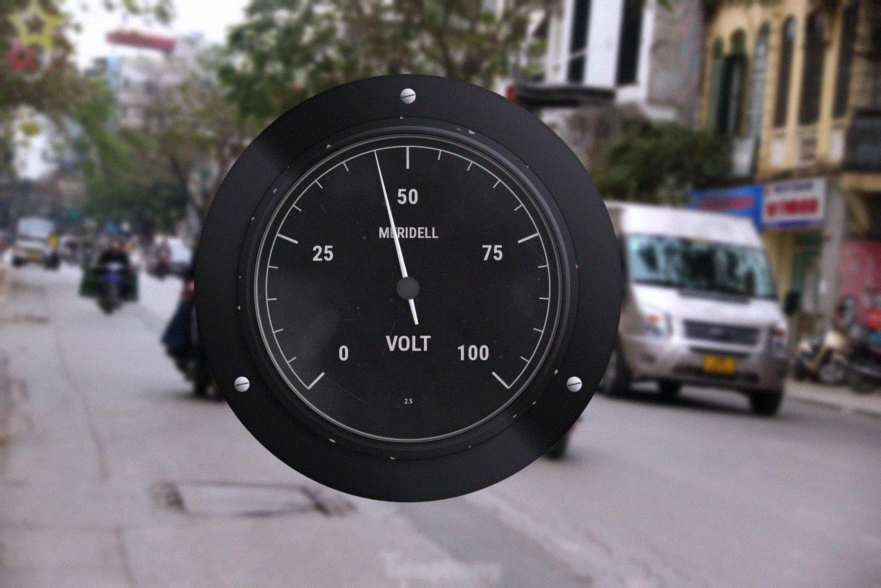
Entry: V 45
